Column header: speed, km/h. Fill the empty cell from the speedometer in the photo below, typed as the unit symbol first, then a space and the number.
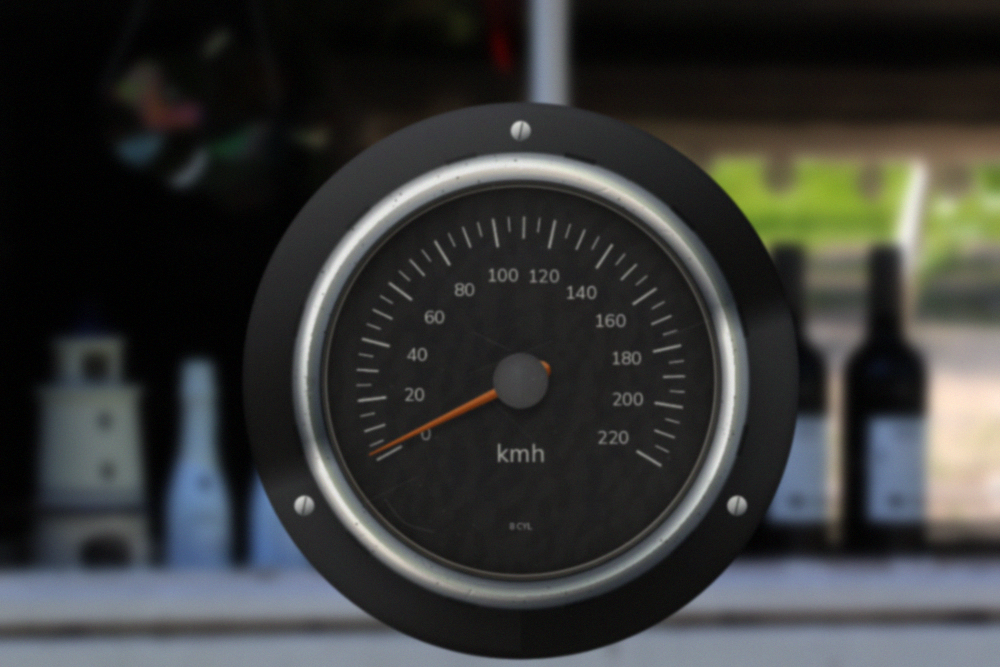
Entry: km/h 2.5
